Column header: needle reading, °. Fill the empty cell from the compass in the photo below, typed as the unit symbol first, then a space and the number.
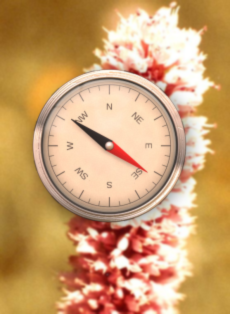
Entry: ° 125
